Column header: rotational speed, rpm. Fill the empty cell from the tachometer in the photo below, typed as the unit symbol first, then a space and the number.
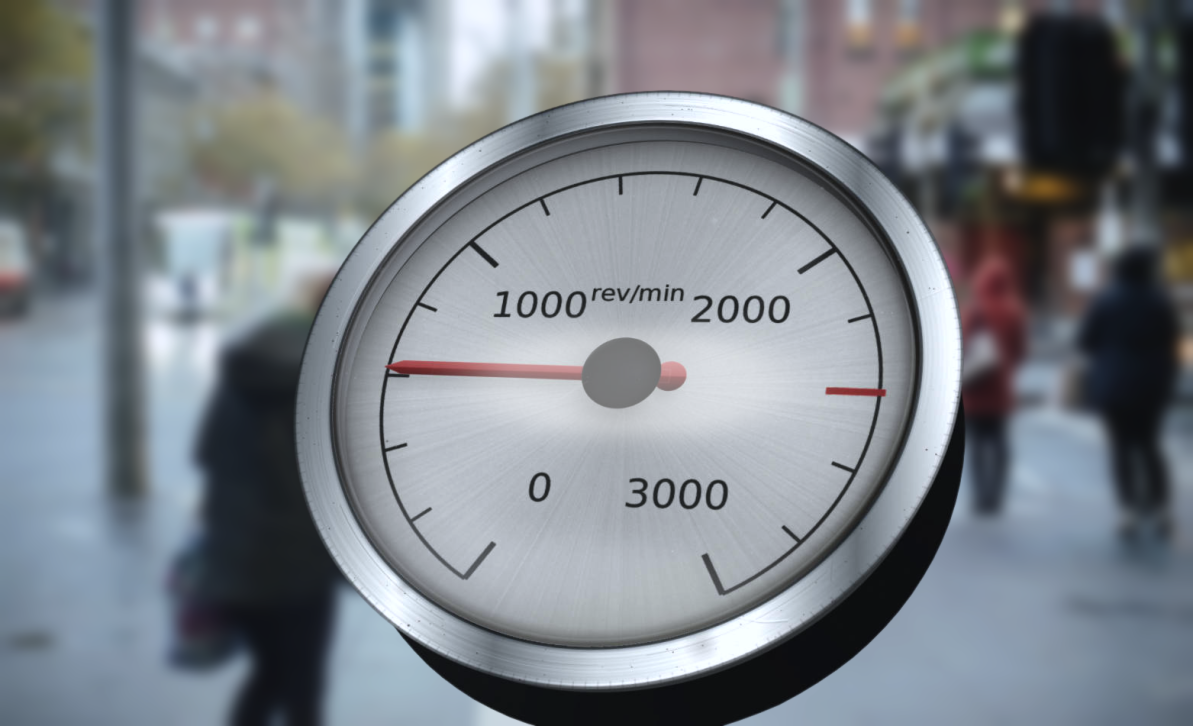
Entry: rpm 600
